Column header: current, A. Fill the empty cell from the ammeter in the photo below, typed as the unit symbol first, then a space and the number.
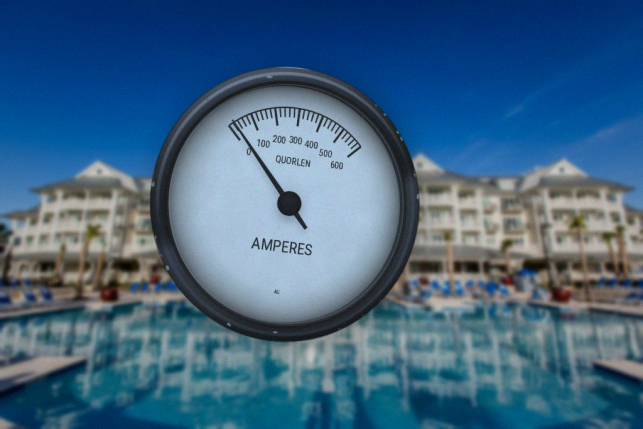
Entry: A 20
